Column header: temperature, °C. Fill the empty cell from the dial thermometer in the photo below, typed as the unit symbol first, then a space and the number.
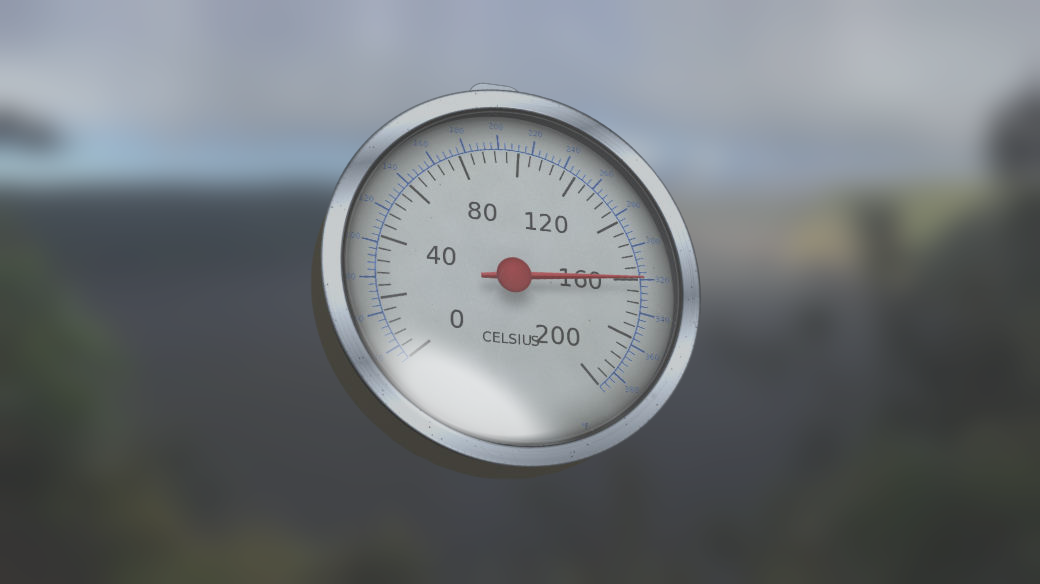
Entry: °C 160
